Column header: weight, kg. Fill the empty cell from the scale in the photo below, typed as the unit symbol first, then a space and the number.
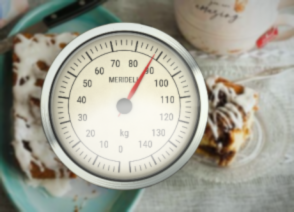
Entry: kg 88
